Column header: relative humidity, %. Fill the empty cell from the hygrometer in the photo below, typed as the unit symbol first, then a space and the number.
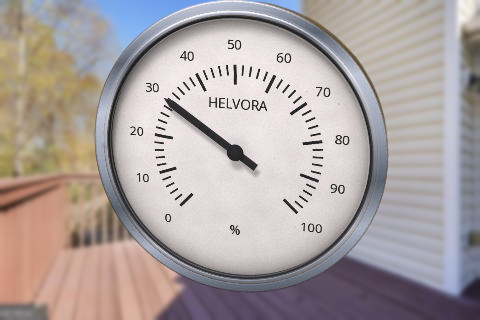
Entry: % 30
